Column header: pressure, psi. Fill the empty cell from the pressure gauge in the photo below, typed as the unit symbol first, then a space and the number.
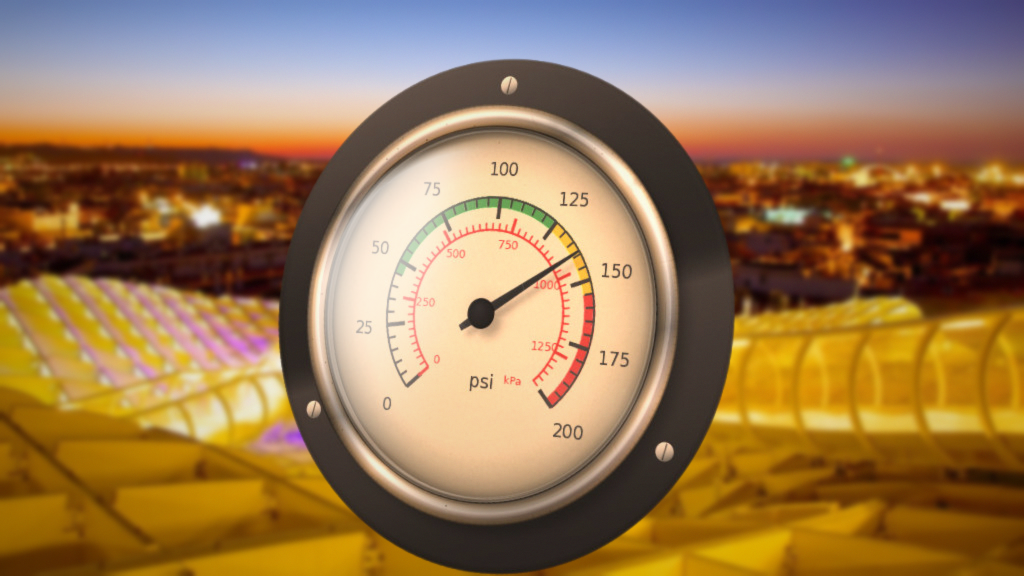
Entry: psi 140
